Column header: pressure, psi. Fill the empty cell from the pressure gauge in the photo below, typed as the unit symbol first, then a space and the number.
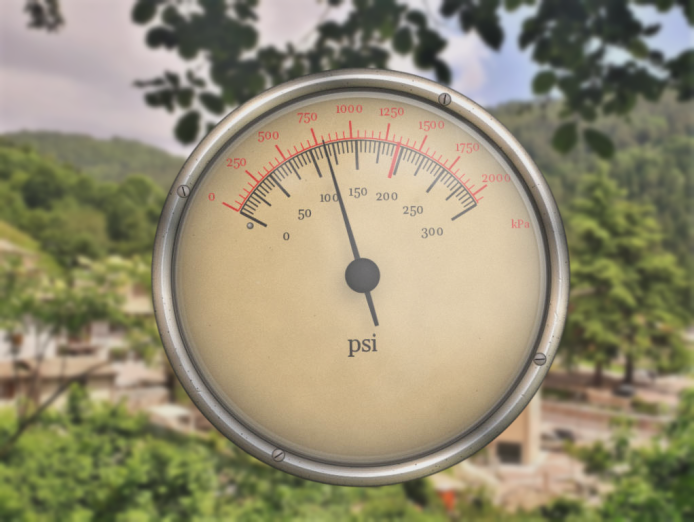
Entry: psi 115
